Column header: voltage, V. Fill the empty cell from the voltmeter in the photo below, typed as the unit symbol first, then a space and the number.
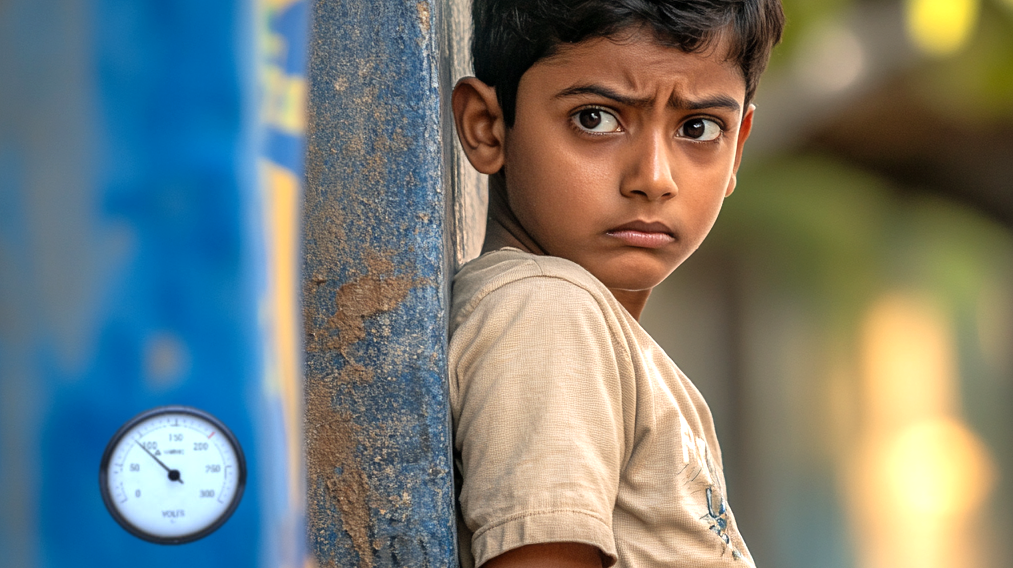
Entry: V 90
